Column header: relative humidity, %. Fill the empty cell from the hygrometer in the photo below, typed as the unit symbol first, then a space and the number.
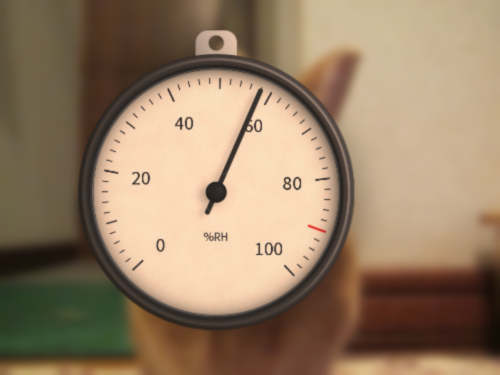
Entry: % 58
